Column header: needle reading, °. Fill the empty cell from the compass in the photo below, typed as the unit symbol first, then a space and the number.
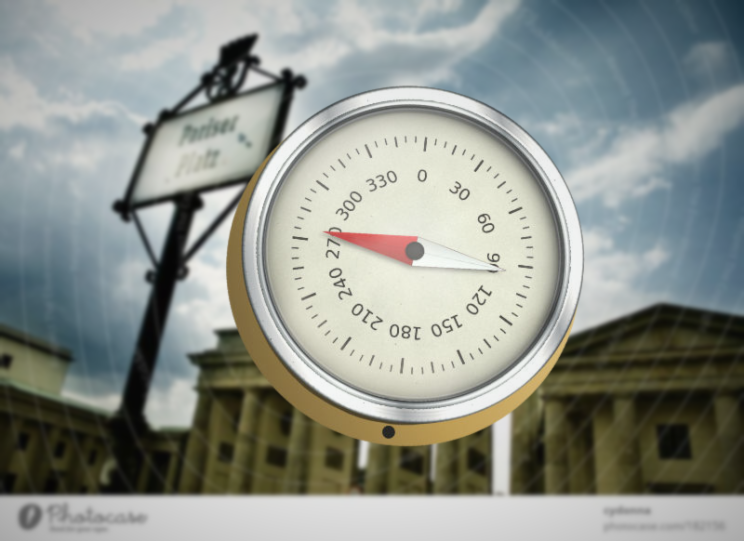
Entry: ° 275
